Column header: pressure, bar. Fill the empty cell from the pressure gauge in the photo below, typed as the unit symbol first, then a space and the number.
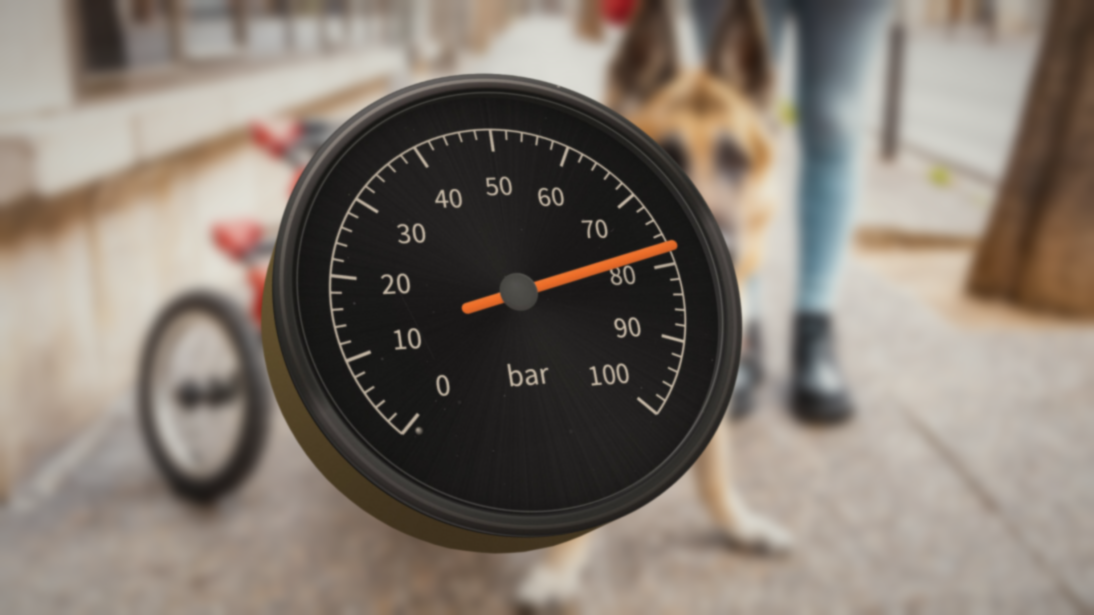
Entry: bar 78
